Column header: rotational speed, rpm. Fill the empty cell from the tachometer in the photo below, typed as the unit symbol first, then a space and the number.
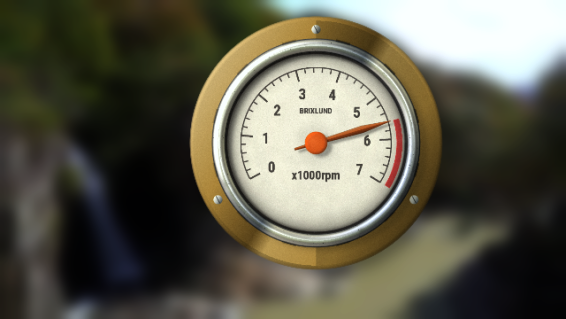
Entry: rpm 5600
